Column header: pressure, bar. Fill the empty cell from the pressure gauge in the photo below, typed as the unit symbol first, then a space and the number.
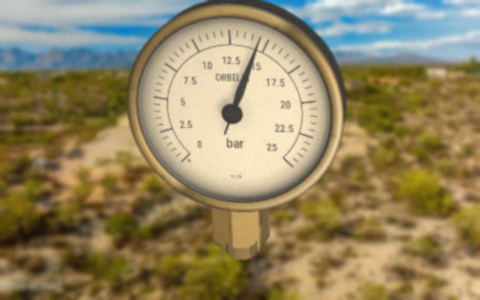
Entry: bar 14.5
